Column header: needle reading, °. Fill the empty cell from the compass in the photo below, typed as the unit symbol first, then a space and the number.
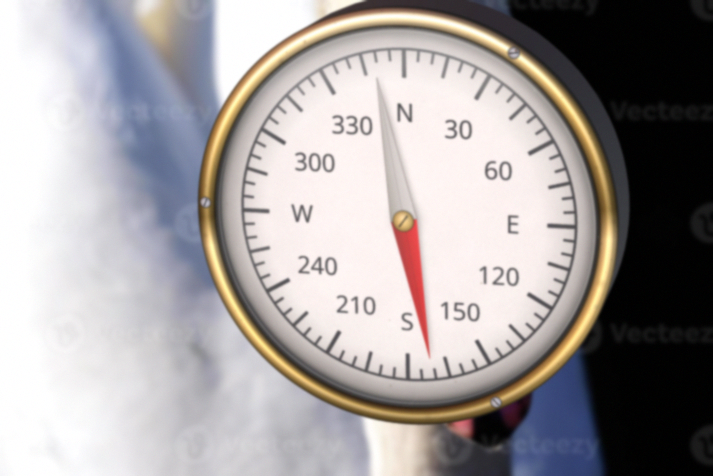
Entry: ° 170
